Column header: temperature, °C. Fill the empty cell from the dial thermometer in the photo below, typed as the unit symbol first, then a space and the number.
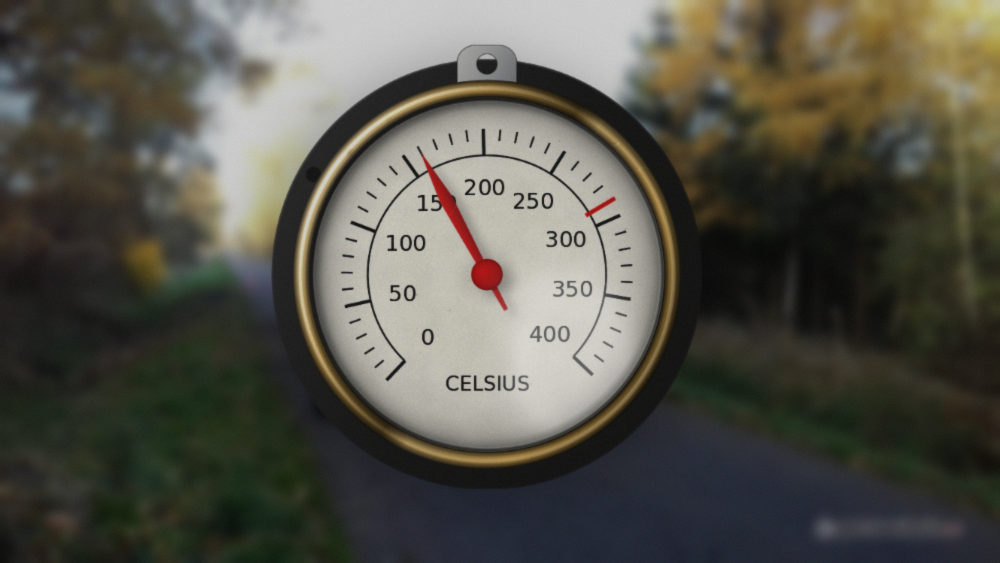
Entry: °C 160
